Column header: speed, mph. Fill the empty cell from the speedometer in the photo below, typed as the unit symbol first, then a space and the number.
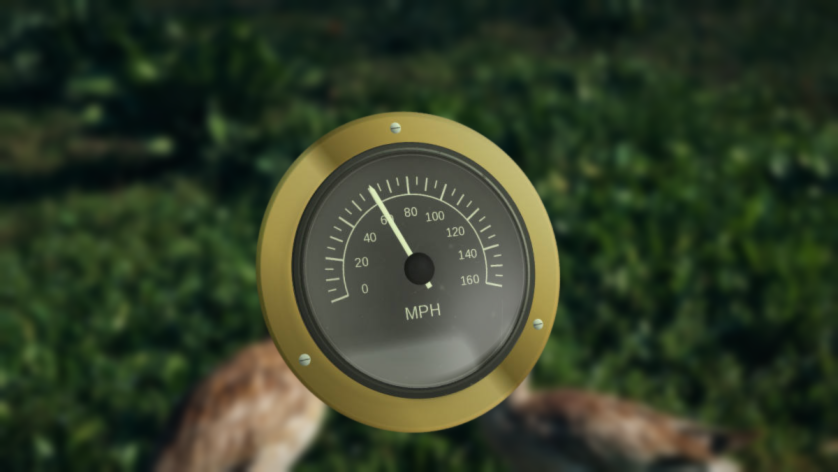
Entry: mph 60
